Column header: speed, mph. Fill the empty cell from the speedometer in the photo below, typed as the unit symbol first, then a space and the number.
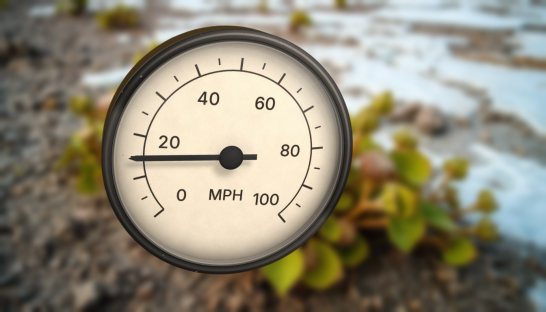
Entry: mph 15
